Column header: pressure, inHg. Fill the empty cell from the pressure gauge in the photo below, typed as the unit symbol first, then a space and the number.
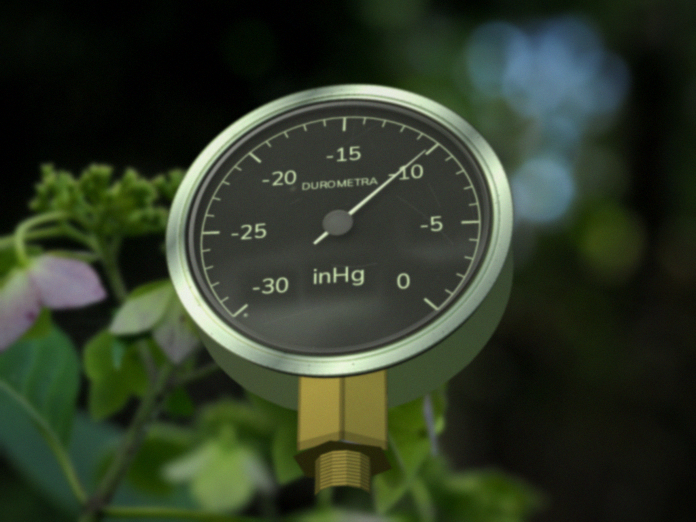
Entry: inHg -10
